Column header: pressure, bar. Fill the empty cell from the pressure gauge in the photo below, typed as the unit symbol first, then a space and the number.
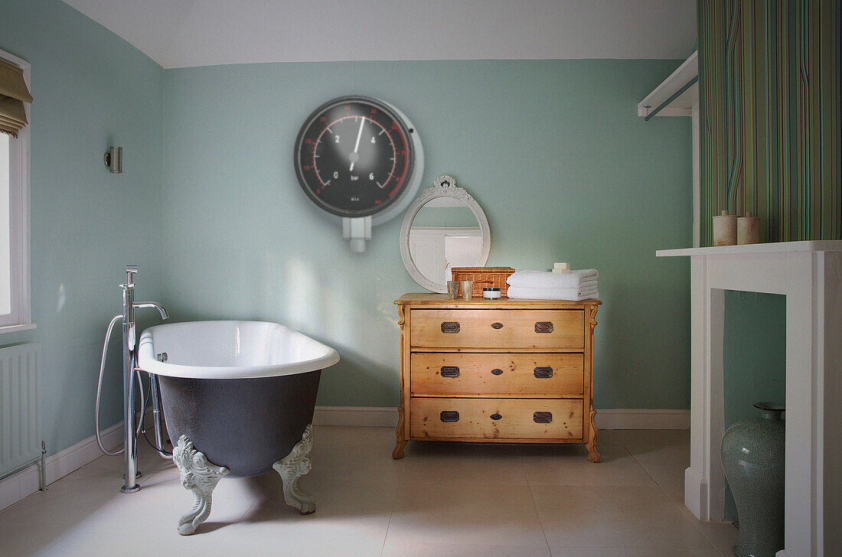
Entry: bar 3.25
